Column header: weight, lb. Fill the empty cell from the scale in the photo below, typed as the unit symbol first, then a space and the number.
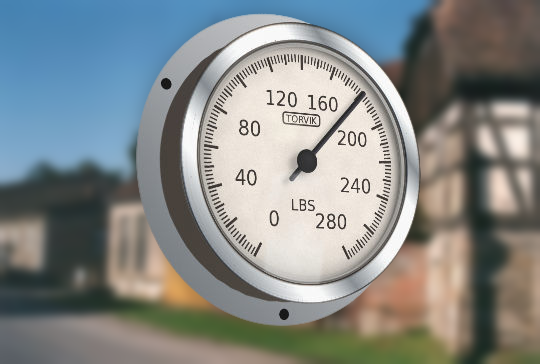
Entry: lb 180
